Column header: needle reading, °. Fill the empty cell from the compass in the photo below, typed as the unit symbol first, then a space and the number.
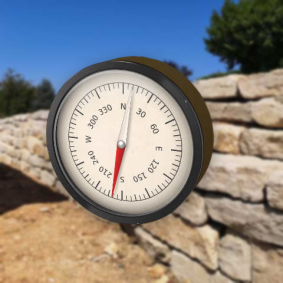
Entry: ° 190
